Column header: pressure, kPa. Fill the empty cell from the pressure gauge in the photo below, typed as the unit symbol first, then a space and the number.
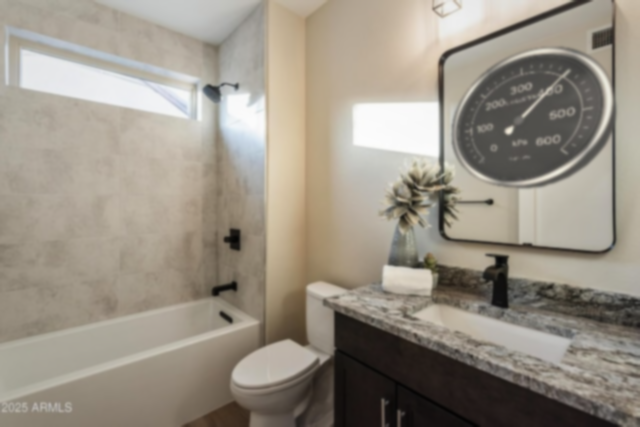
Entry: kPa 400
